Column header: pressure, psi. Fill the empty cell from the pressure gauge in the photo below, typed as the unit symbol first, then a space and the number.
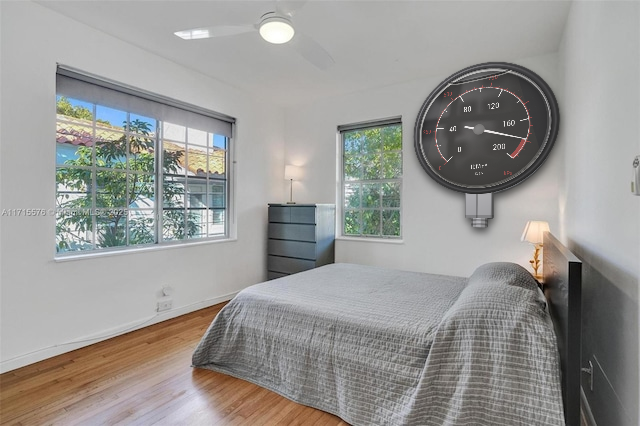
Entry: psi 180
